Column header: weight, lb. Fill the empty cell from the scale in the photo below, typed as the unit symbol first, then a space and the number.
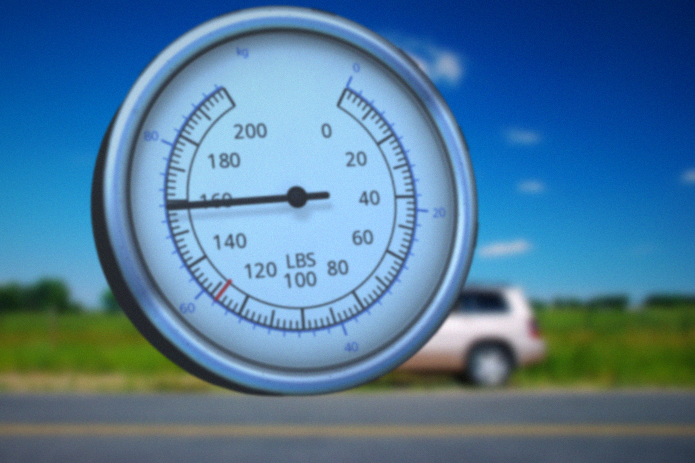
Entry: lb 158
